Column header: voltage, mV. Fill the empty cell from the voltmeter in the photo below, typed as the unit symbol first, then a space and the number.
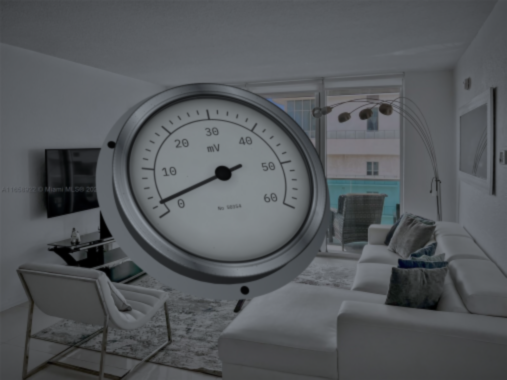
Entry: mV 2
